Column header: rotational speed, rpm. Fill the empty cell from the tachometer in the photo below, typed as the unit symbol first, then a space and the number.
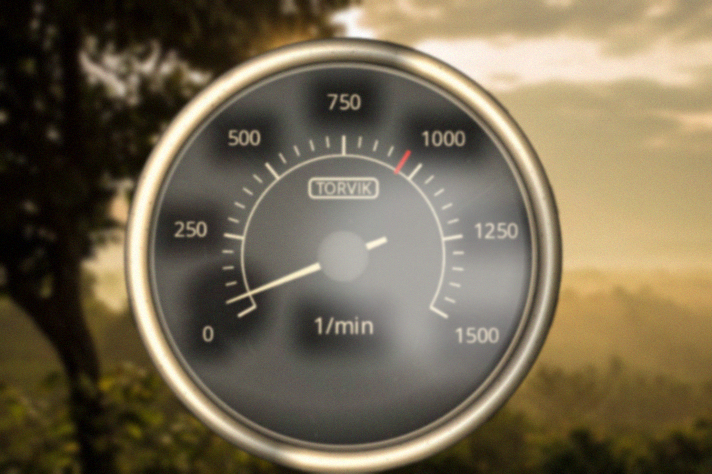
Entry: rpm 50
